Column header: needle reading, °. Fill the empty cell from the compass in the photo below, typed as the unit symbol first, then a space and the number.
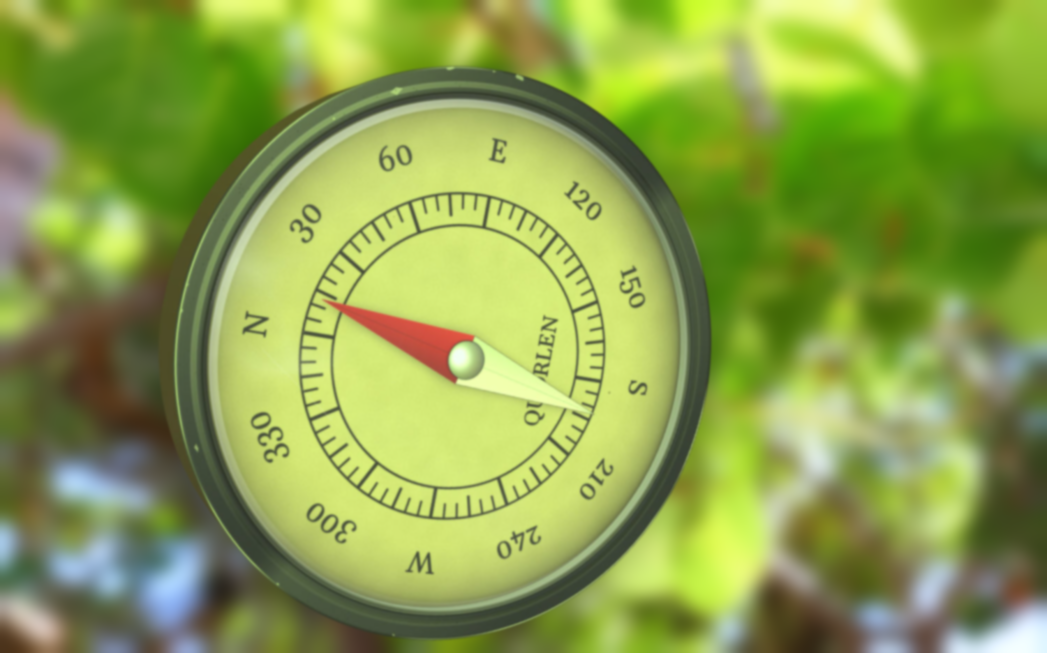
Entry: ° 12.5
